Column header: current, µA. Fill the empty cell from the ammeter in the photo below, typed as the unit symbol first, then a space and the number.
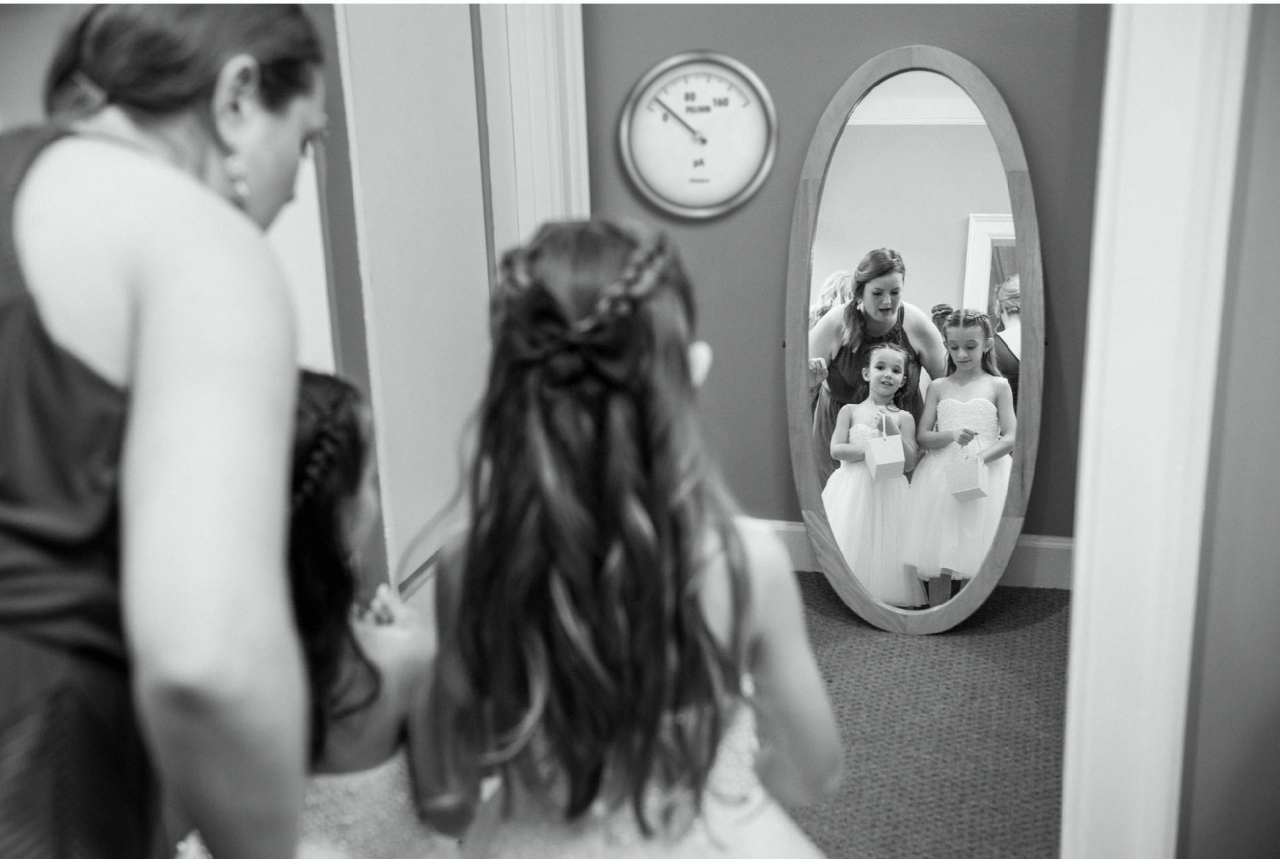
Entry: µA 20
